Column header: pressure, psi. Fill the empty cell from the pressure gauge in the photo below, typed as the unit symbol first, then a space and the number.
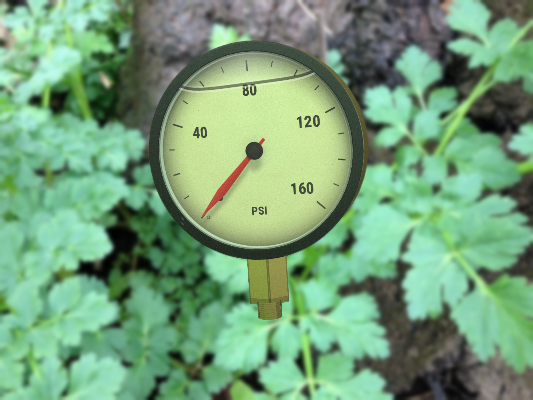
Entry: psi 0
